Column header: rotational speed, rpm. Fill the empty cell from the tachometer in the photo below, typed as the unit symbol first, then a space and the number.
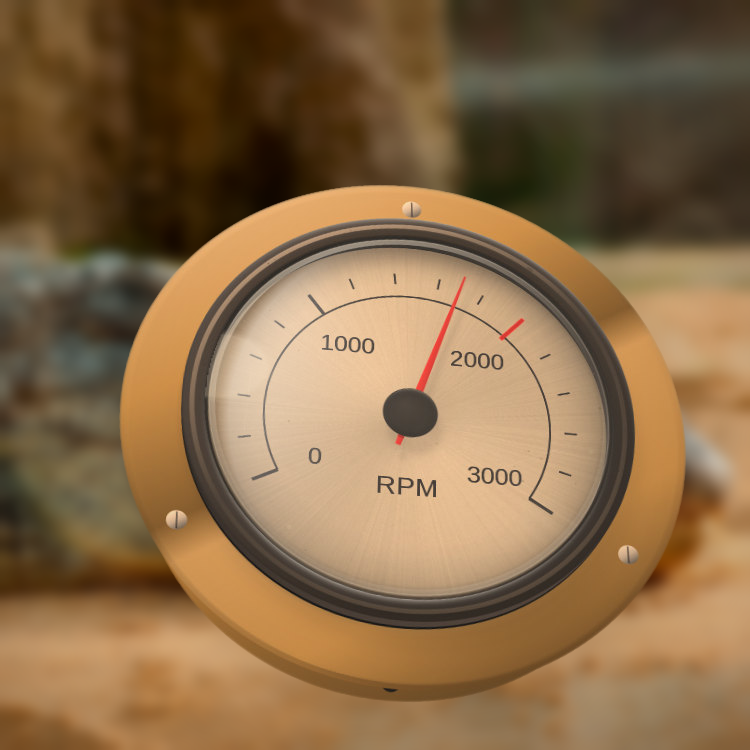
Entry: rpm 1700
